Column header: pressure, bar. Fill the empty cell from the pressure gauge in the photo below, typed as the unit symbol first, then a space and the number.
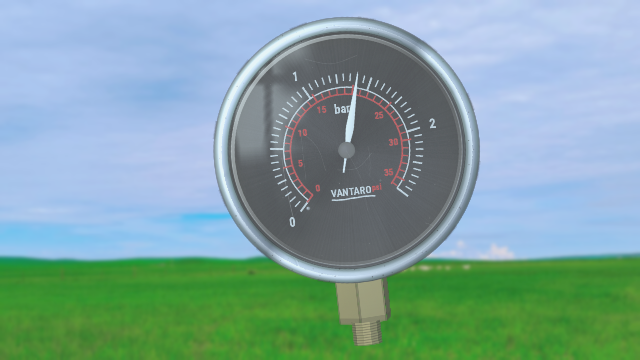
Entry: bar 1.4
